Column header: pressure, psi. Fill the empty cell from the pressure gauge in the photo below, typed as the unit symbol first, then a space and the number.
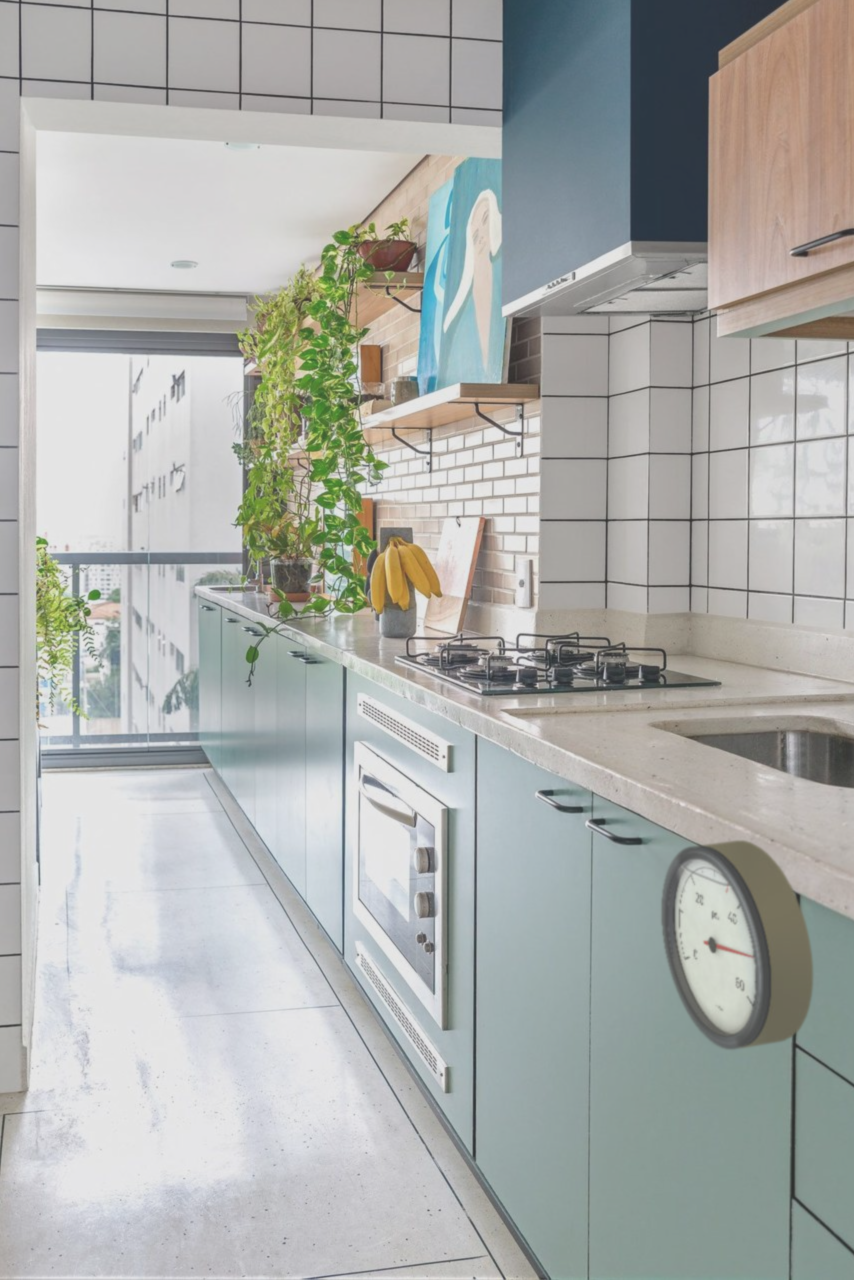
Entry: psi 50
